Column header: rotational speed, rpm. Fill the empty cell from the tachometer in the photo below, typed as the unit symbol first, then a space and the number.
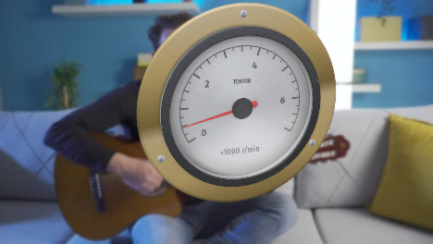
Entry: rpm 500
